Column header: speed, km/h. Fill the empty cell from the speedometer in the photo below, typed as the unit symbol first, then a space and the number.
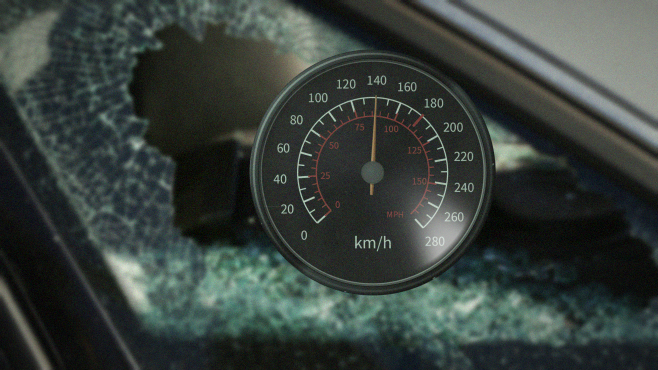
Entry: km/h 140
